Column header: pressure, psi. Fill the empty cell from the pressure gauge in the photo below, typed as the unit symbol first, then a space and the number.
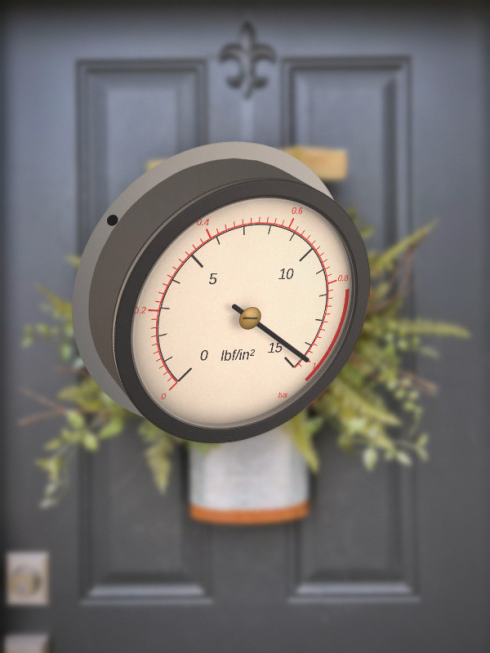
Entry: psi 14.5
